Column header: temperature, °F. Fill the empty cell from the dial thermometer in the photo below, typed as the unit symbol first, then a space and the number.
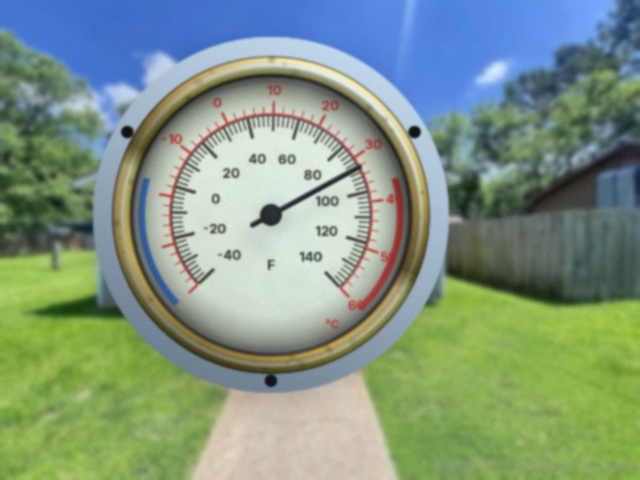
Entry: °F 90
